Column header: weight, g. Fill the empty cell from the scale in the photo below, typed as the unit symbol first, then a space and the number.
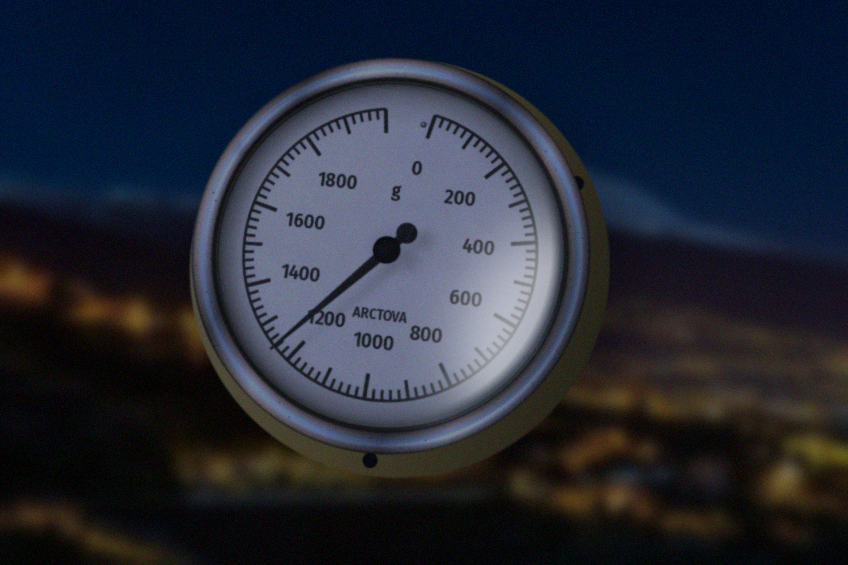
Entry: g 1240
